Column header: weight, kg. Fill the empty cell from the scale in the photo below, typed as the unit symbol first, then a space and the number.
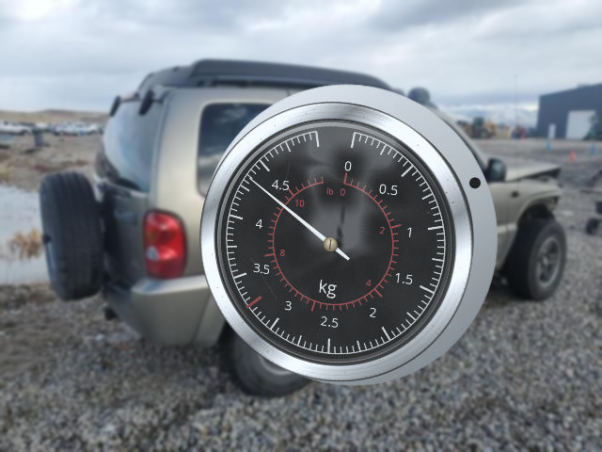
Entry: kg 4.35
